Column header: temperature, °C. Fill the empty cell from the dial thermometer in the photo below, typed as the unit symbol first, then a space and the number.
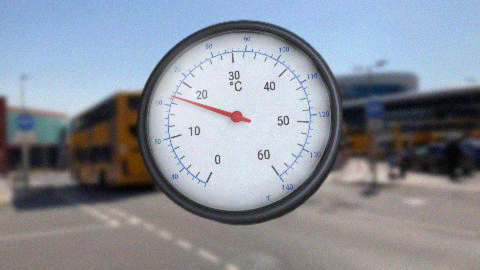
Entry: °C 17
